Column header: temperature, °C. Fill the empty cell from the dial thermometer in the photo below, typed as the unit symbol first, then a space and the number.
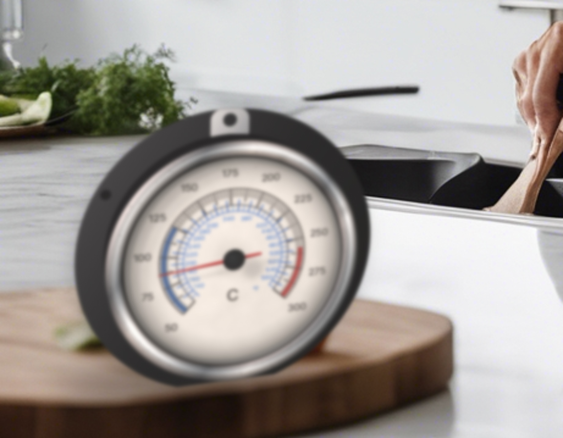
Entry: °C 87.5
